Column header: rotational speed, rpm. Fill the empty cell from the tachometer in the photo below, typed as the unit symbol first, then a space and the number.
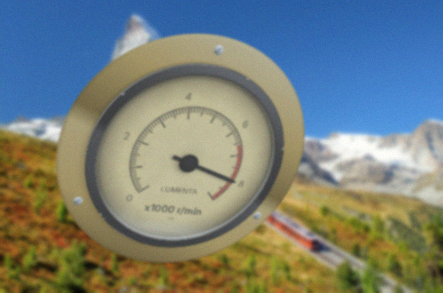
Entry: rpm 8000
